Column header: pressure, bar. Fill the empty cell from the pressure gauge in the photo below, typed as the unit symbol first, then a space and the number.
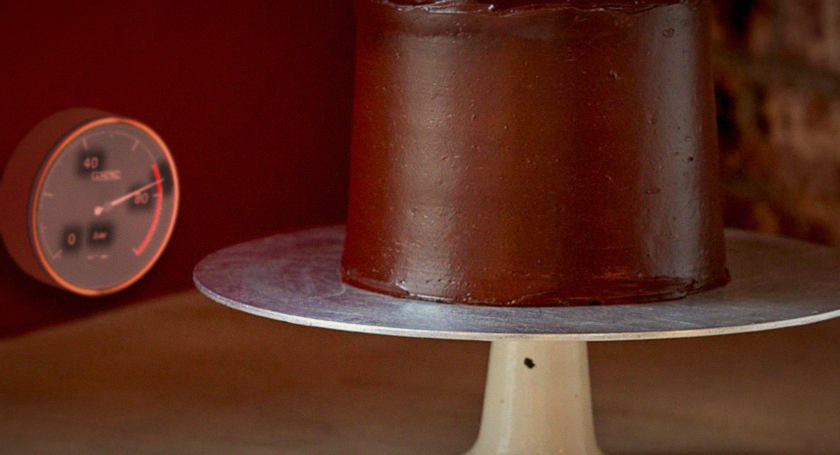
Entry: bar 75
